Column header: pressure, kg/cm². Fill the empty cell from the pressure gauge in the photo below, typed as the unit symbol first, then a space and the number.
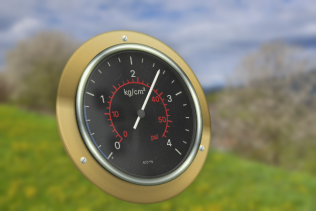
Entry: kg/cm² 2.5
